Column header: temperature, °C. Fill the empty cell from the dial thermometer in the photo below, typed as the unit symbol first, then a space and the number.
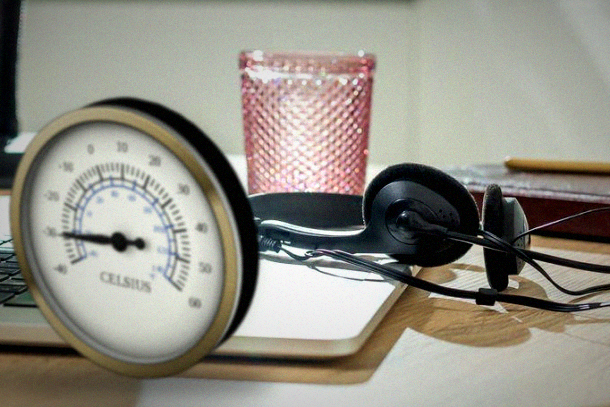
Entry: °C -30
